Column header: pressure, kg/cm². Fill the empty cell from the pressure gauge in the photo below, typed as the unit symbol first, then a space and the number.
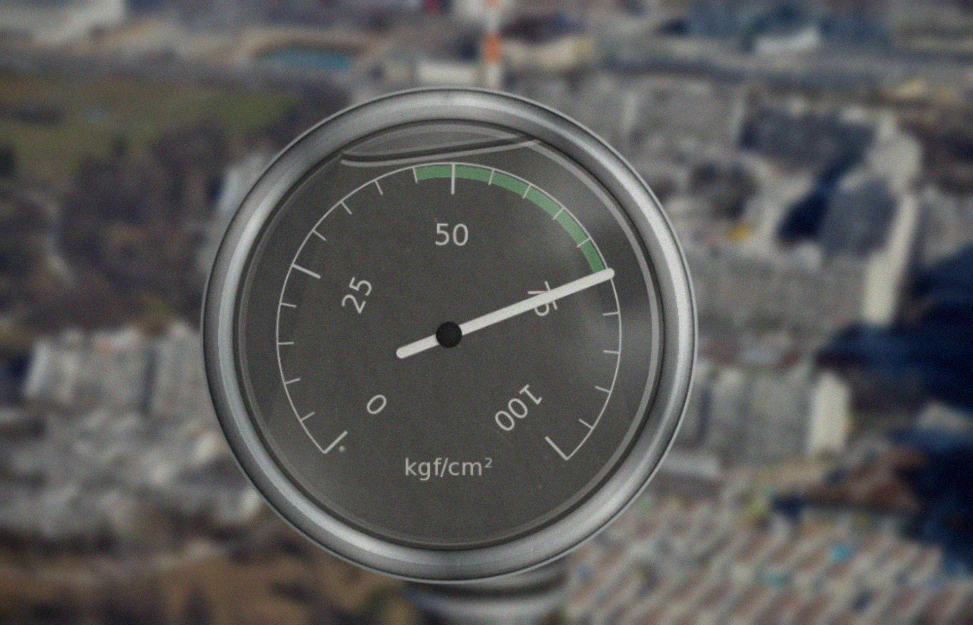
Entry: kg/cm² 75
